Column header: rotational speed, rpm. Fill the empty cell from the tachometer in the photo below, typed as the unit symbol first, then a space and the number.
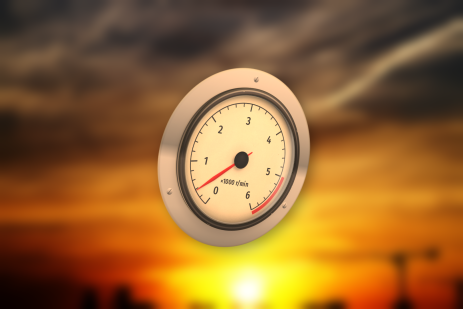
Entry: rpm 400
